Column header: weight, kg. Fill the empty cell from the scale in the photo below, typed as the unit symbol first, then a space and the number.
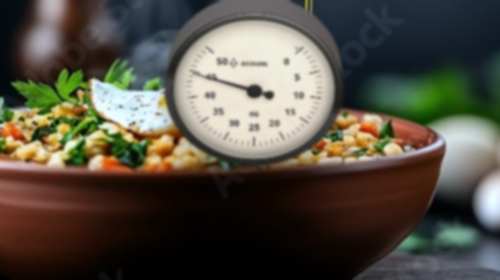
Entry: kg 45
